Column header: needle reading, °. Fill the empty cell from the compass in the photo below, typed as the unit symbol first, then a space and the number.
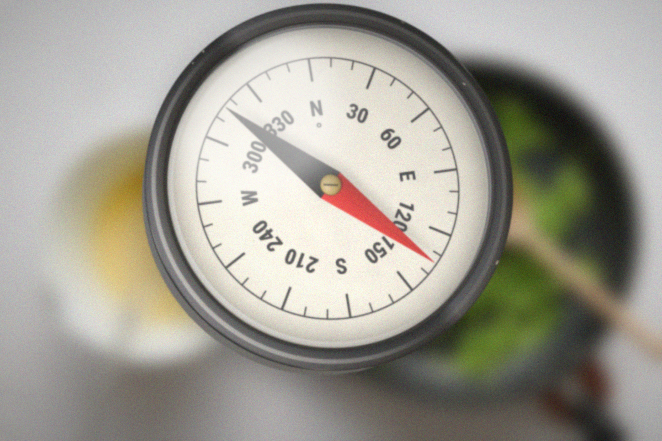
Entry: ° 135
